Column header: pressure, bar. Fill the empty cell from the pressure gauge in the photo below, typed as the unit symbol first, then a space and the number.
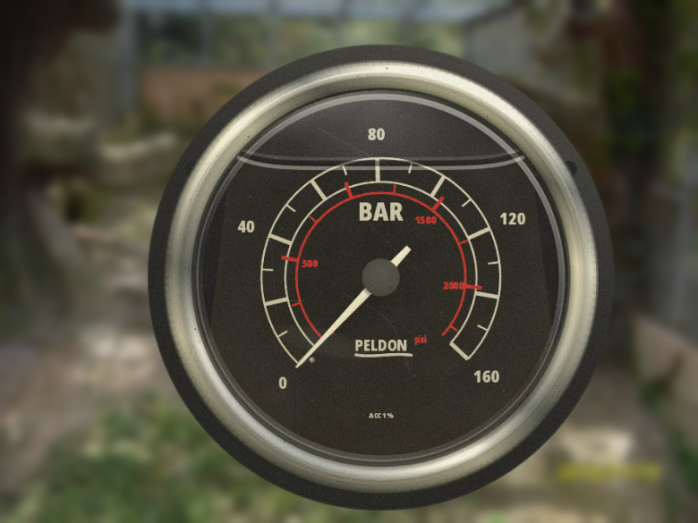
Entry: bar 0
